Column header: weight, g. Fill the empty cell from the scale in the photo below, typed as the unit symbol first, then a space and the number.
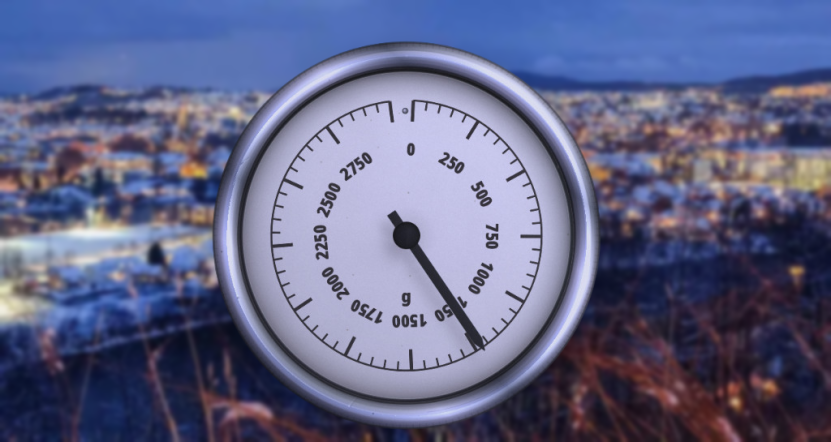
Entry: g 1225
